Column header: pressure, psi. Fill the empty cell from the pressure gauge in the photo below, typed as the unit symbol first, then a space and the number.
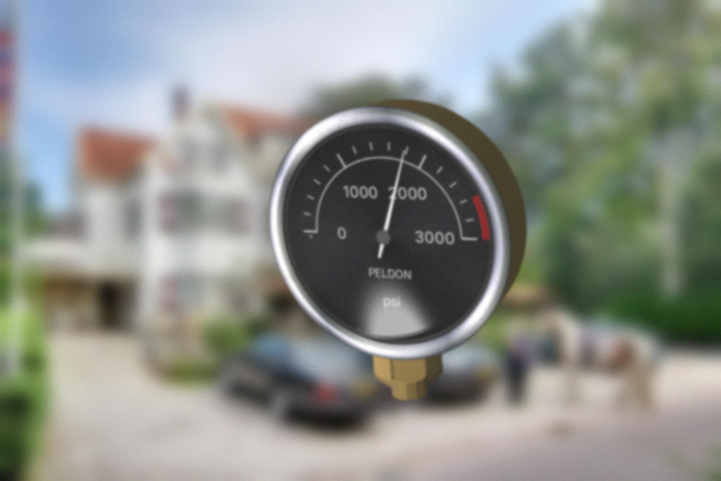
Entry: psi 1800
